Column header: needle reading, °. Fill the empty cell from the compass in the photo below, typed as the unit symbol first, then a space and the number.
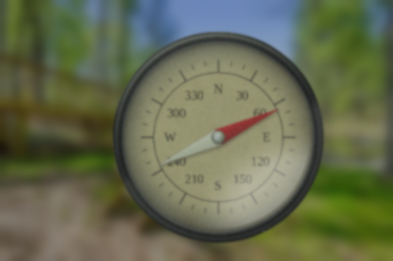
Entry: ° 65
